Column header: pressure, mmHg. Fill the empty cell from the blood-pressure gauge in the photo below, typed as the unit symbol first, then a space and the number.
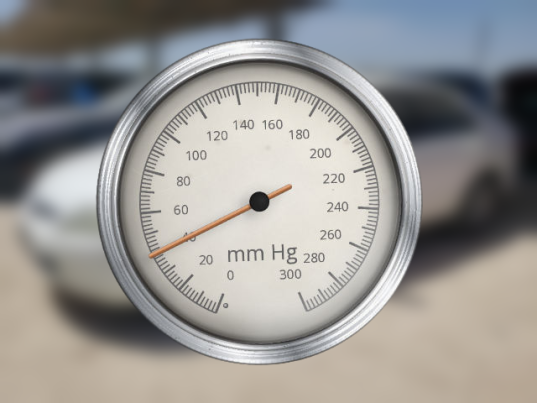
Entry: mmHg 40
